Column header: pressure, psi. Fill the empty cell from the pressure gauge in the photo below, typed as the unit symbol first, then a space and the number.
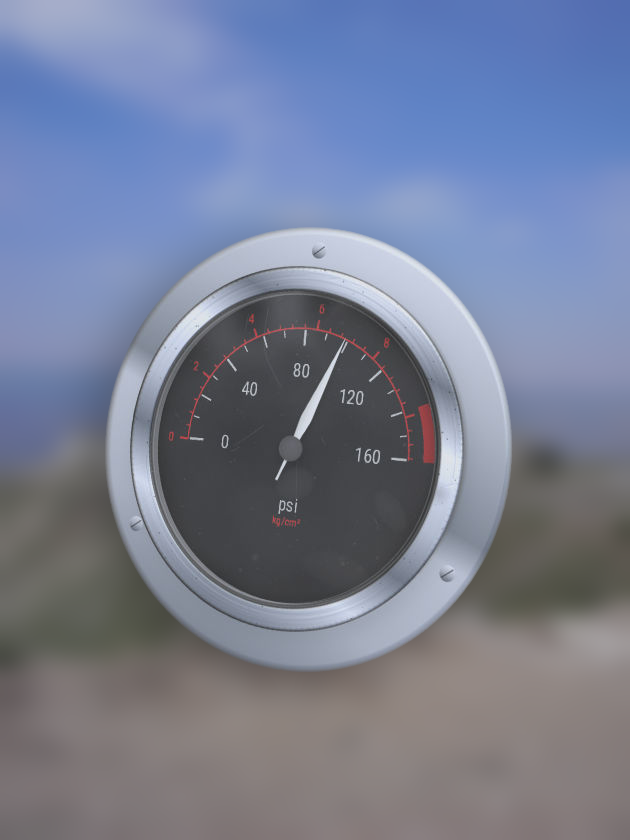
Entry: psi 100
